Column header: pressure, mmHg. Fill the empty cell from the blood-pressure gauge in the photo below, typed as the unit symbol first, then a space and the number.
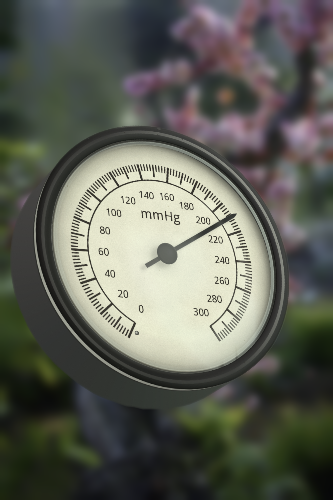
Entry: mmHg 210
